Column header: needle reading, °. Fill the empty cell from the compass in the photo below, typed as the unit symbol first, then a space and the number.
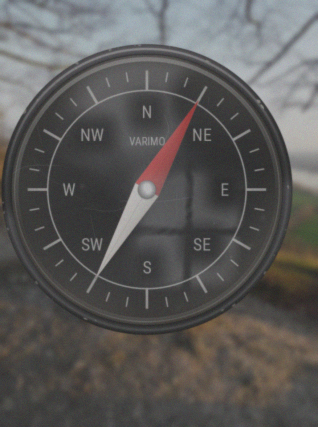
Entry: ° 30
